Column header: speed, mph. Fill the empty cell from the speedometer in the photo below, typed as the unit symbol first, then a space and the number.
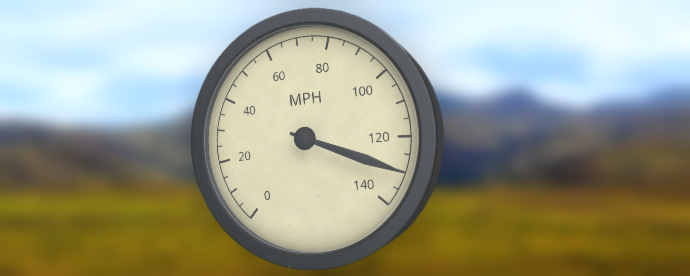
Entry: mph 130
